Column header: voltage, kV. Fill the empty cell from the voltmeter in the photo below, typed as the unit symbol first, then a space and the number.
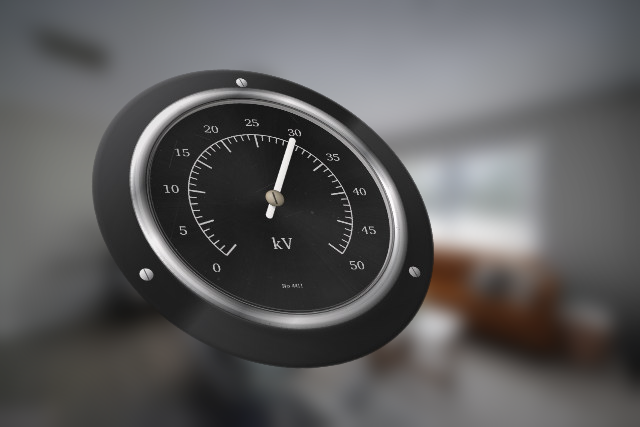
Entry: kV 30
